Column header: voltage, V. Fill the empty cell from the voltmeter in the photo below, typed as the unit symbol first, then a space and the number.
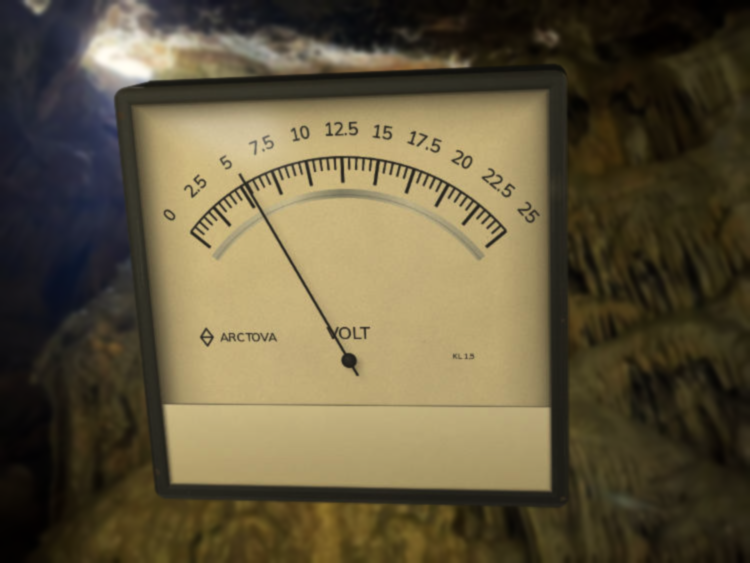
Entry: V 5.5
